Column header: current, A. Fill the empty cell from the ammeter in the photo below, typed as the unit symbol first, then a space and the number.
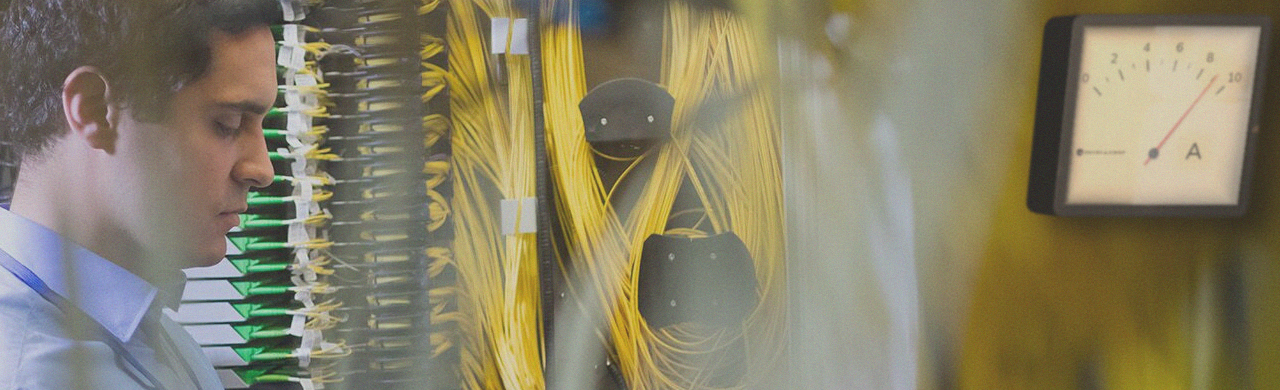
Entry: A 9
